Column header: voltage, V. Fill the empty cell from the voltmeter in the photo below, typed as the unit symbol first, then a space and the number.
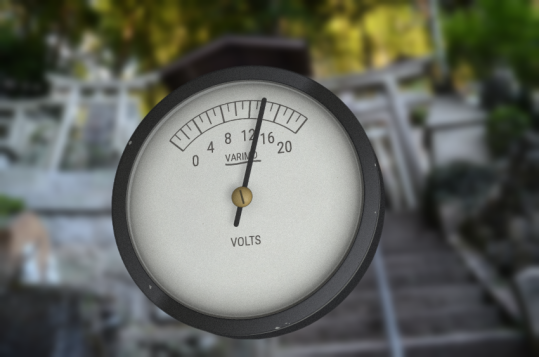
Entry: V 14
